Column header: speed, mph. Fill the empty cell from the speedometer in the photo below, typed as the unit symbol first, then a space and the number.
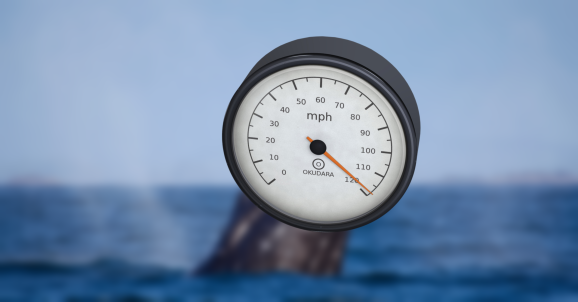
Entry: mph 117.5
